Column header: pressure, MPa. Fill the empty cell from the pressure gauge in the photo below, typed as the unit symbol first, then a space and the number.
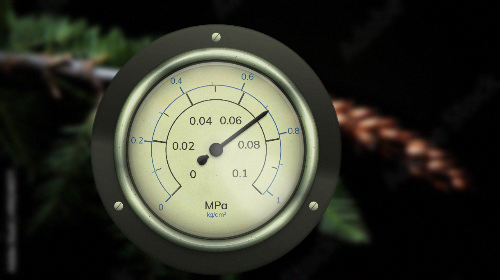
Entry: MPa 0.07
